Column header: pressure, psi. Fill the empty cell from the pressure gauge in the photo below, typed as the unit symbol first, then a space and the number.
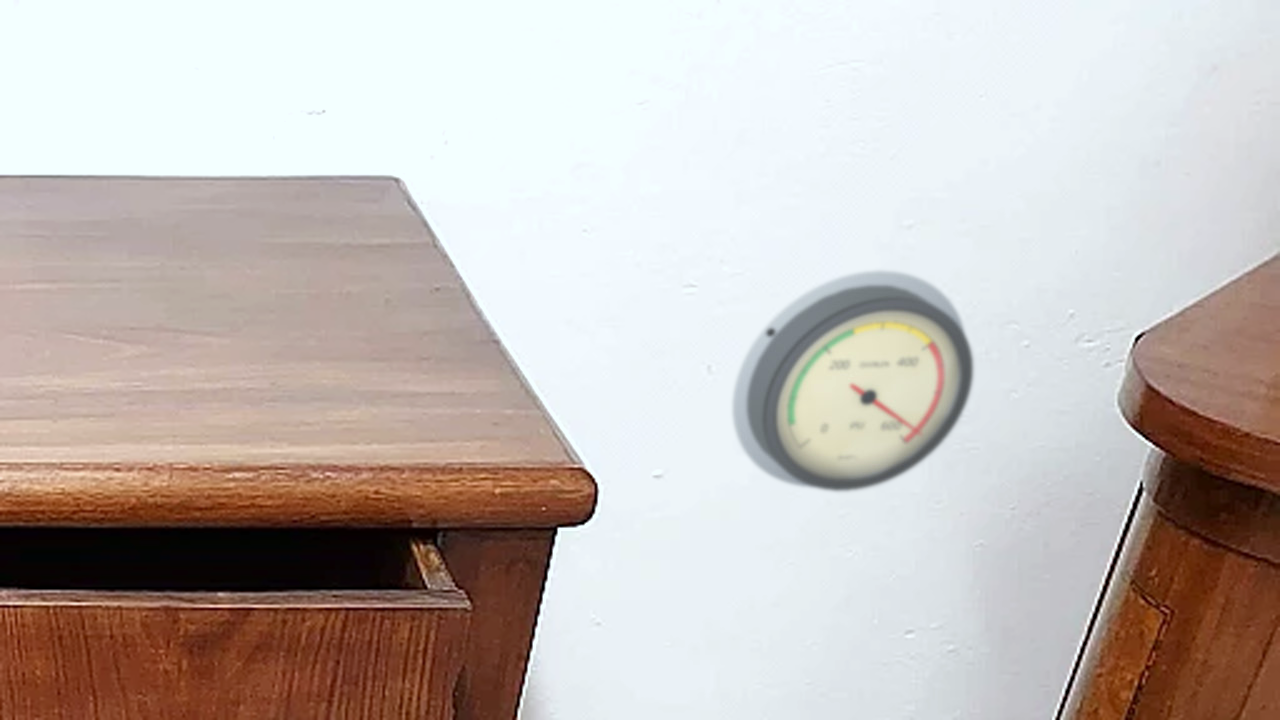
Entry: psi 575
